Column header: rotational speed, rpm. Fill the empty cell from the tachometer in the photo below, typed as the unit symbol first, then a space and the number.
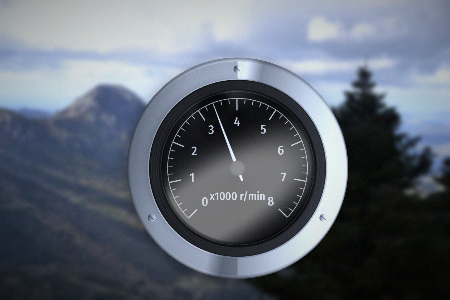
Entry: rpm 3400
